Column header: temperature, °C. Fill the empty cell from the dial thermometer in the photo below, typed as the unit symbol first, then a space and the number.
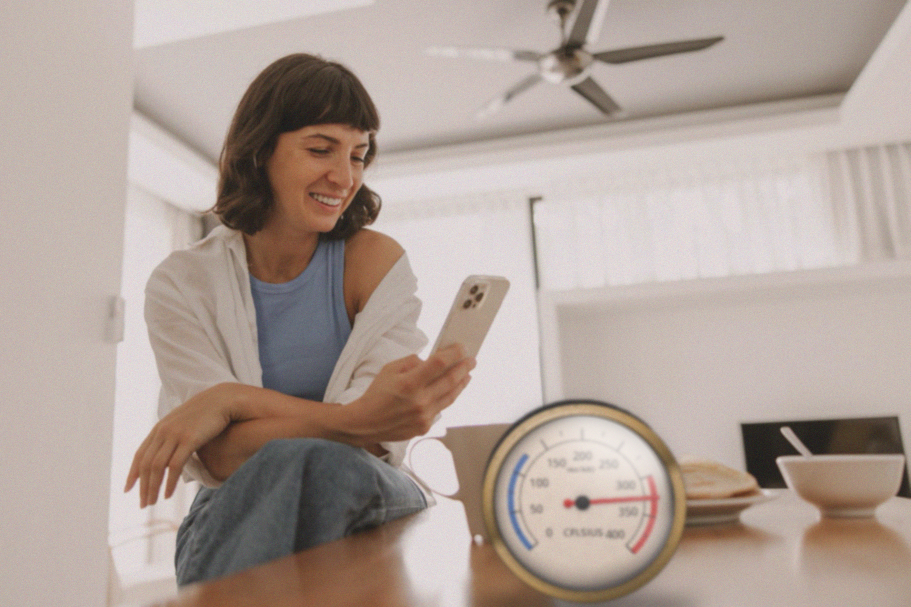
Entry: °C 325
